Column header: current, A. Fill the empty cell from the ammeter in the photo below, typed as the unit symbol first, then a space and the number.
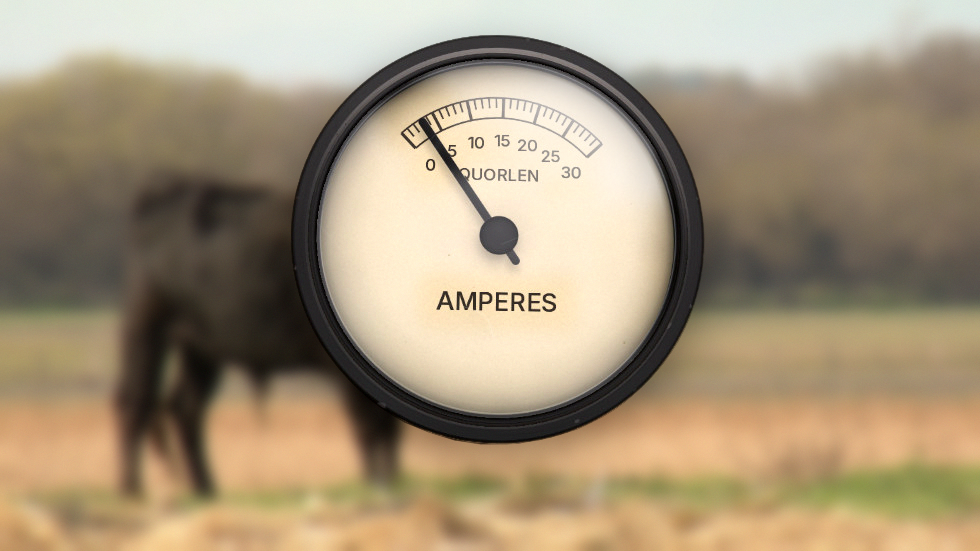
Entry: A 3
